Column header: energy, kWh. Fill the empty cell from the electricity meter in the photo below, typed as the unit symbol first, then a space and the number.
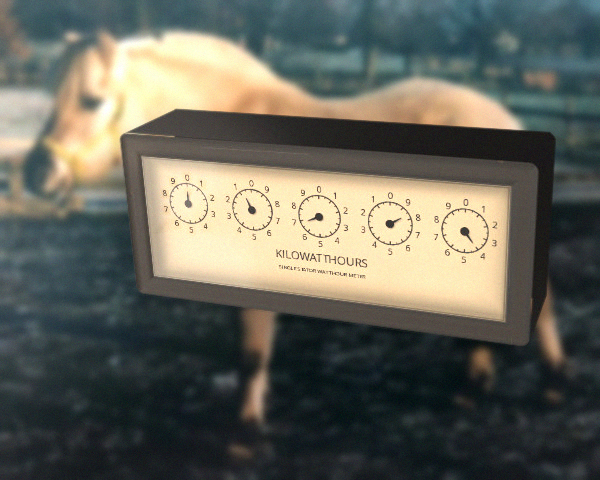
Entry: kWh 684
